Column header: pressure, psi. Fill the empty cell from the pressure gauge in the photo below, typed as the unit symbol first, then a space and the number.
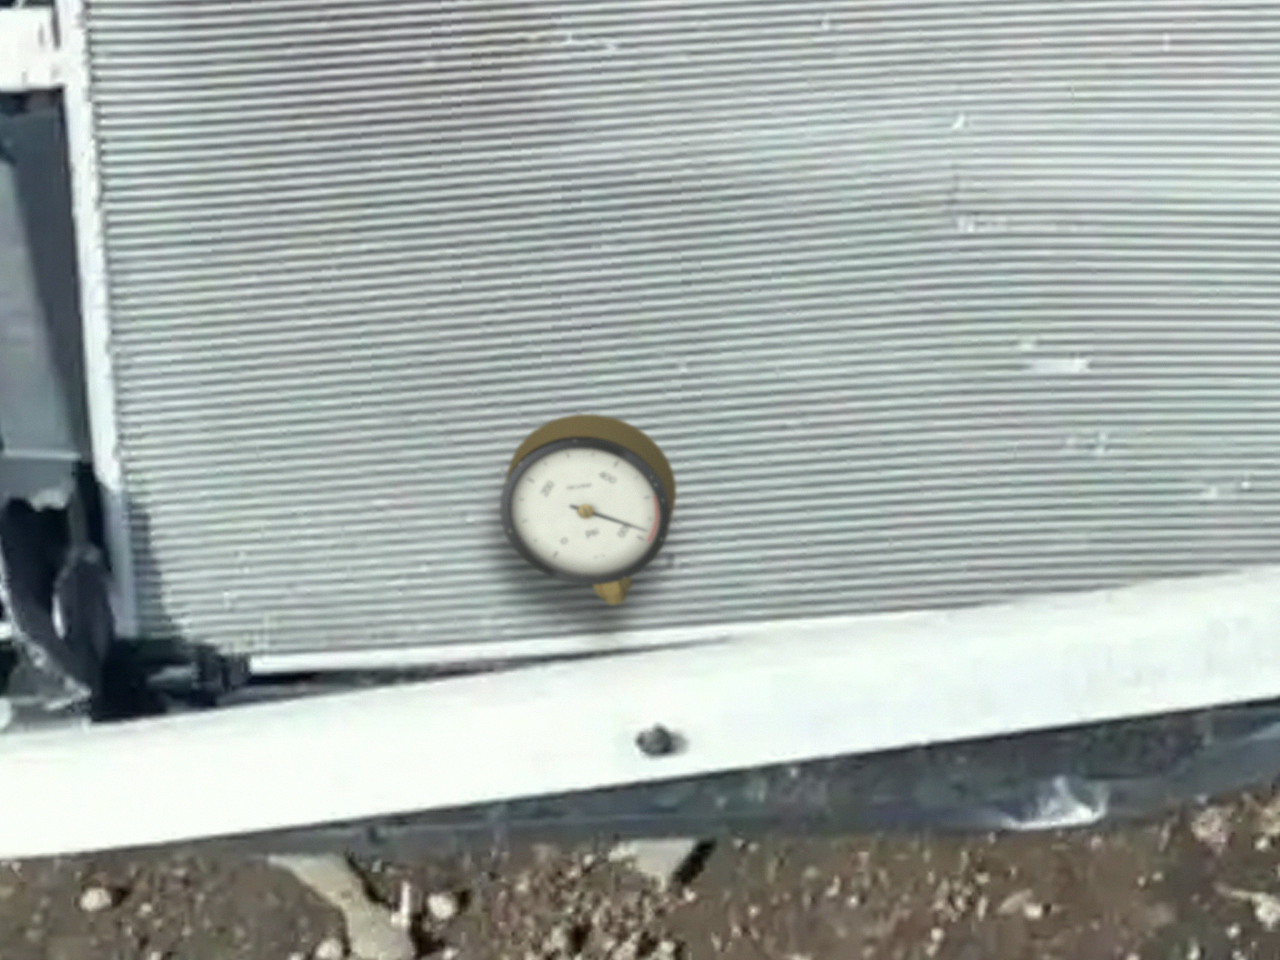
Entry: psi 575
